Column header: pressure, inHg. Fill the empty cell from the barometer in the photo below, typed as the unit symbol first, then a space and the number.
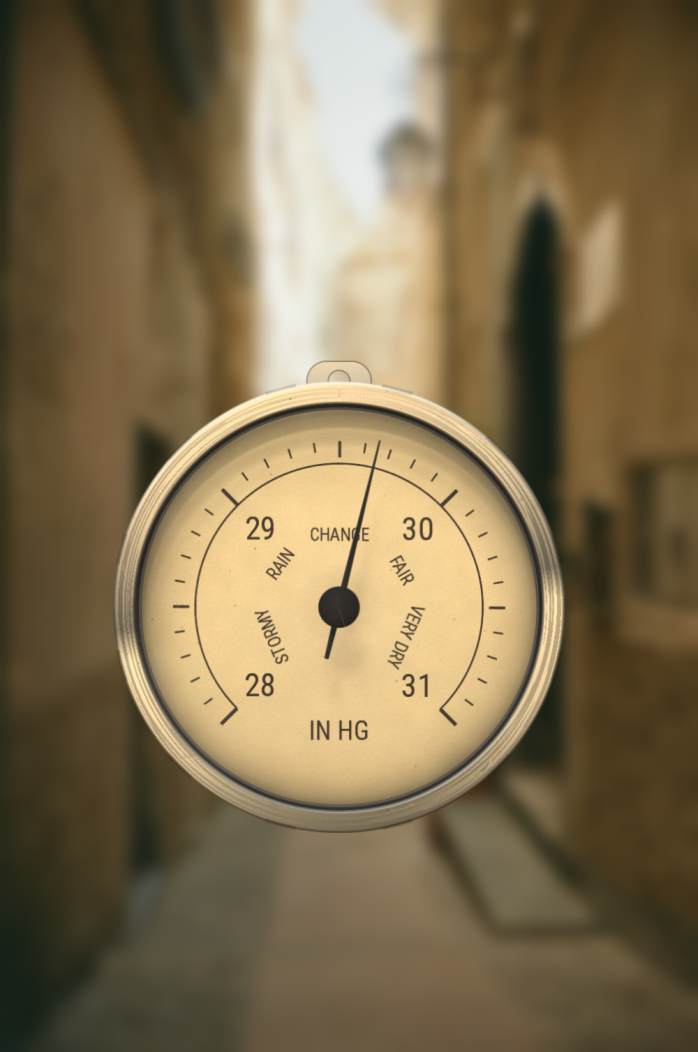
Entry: inHg 29.65
